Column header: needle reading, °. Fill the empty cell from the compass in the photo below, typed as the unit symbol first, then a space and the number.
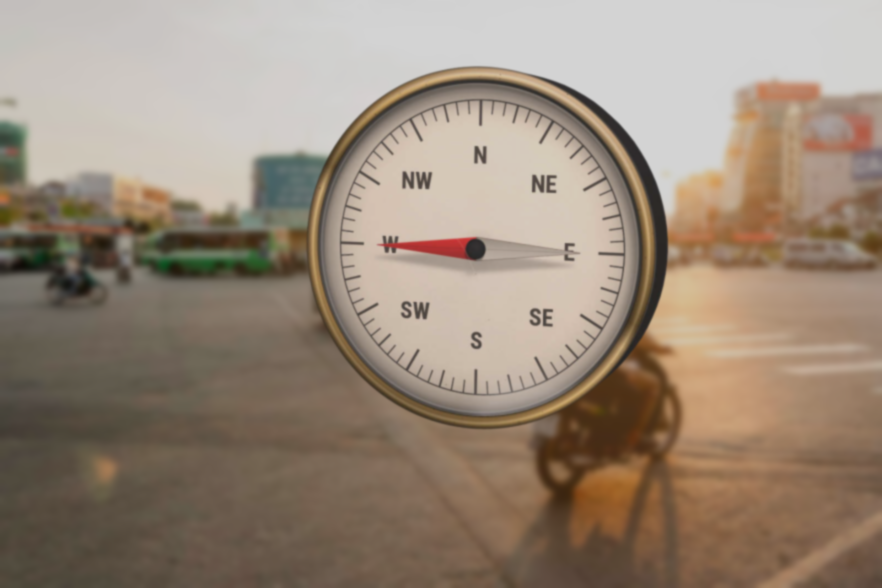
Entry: ° 270
